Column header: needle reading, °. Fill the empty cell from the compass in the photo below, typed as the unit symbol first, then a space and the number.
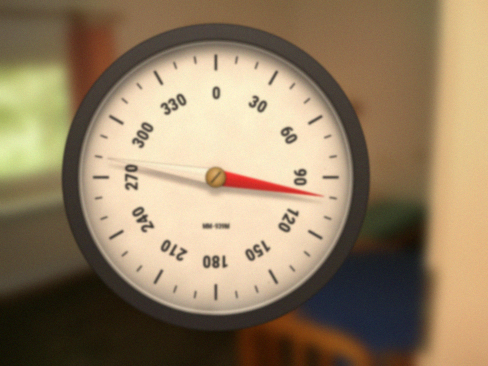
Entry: ° 100
